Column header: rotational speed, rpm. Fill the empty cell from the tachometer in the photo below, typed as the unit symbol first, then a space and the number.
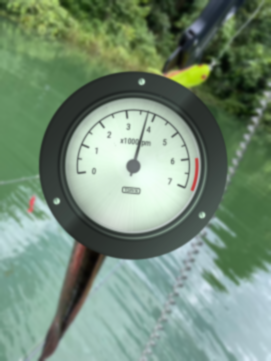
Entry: rpm 3750
